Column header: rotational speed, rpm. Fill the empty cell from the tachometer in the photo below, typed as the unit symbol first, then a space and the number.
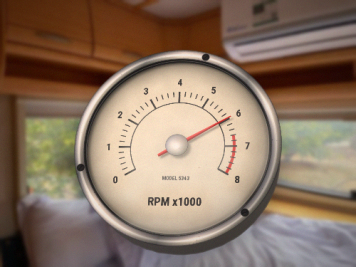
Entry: rpm 6000
